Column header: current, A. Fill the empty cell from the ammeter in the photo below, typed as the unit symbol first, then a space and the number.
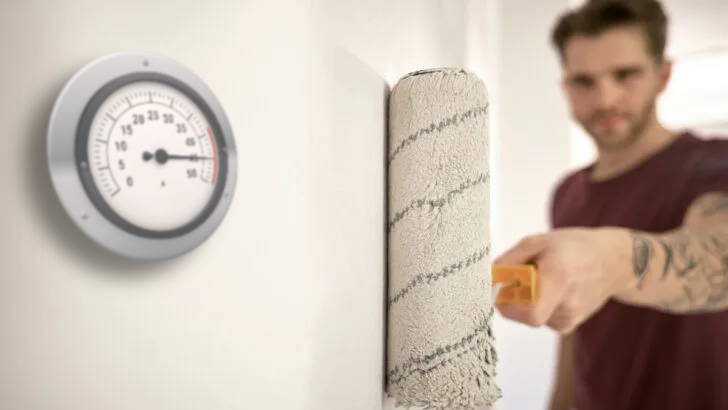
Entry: A 45
